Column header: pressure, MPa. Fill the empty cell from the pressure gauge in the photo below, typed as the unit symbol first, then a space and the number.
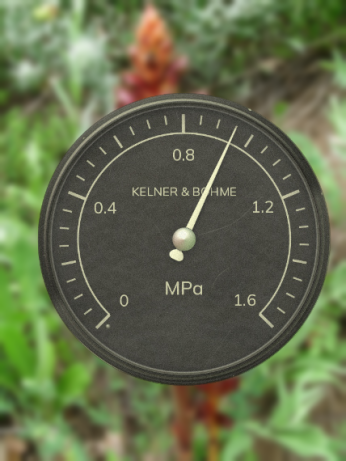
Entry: MPa 0.95
